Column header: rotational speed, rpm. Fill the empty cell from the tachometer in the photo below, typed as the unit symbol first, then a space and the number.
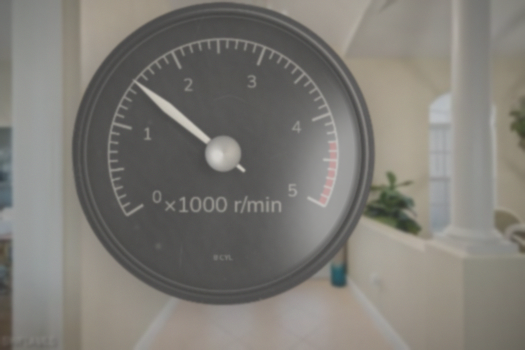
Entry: rpm 1500
